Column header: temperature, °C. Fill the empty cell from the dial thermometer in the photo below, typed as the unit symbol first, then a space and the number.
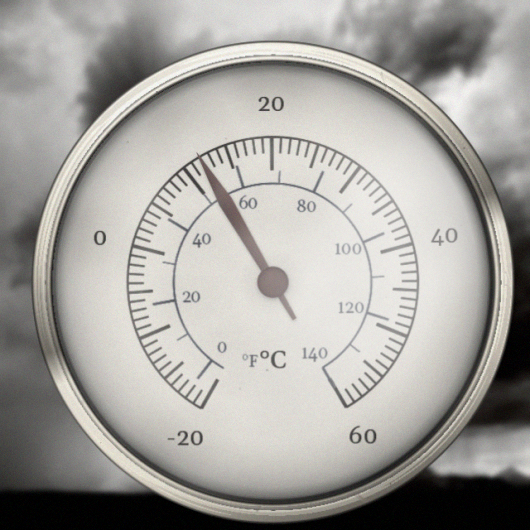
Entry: °C 12
